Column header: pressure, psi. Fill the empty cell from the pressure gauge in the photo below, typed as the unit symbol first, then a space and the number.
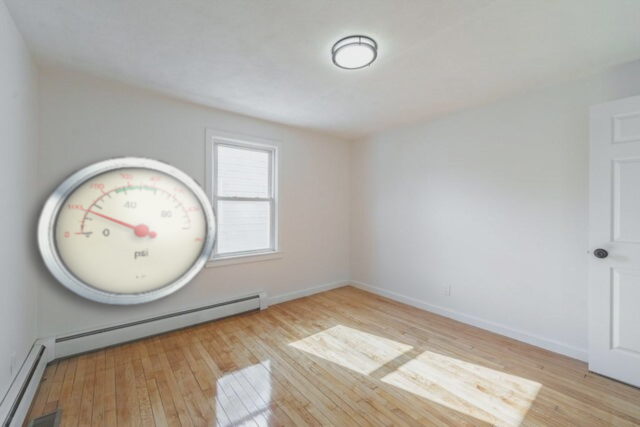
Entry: psi 15
